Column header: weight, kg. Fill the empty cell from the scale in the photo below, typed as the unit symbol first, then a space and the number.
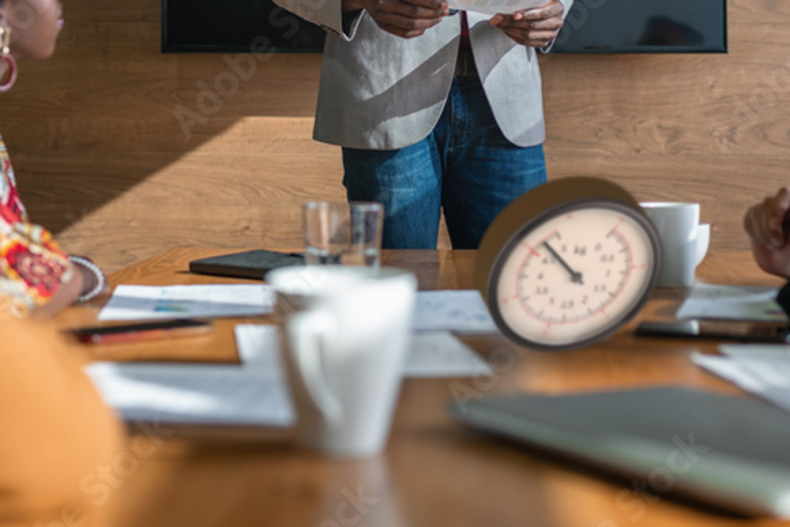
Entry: kg 4.75
